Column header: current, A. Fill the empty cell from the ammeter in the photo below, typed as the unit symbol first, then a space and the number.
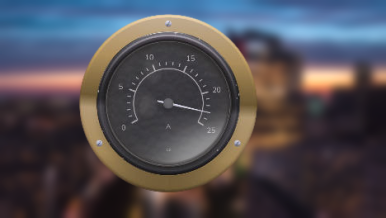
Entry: A 23
